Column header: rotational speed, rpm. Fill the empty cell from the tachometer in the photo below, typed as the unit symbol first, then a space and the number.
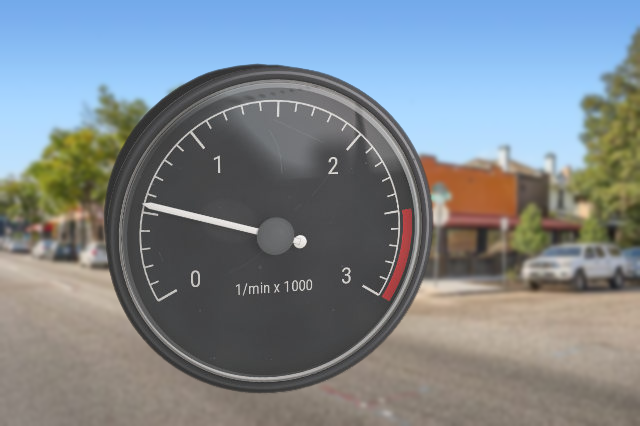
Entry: rpm 550
